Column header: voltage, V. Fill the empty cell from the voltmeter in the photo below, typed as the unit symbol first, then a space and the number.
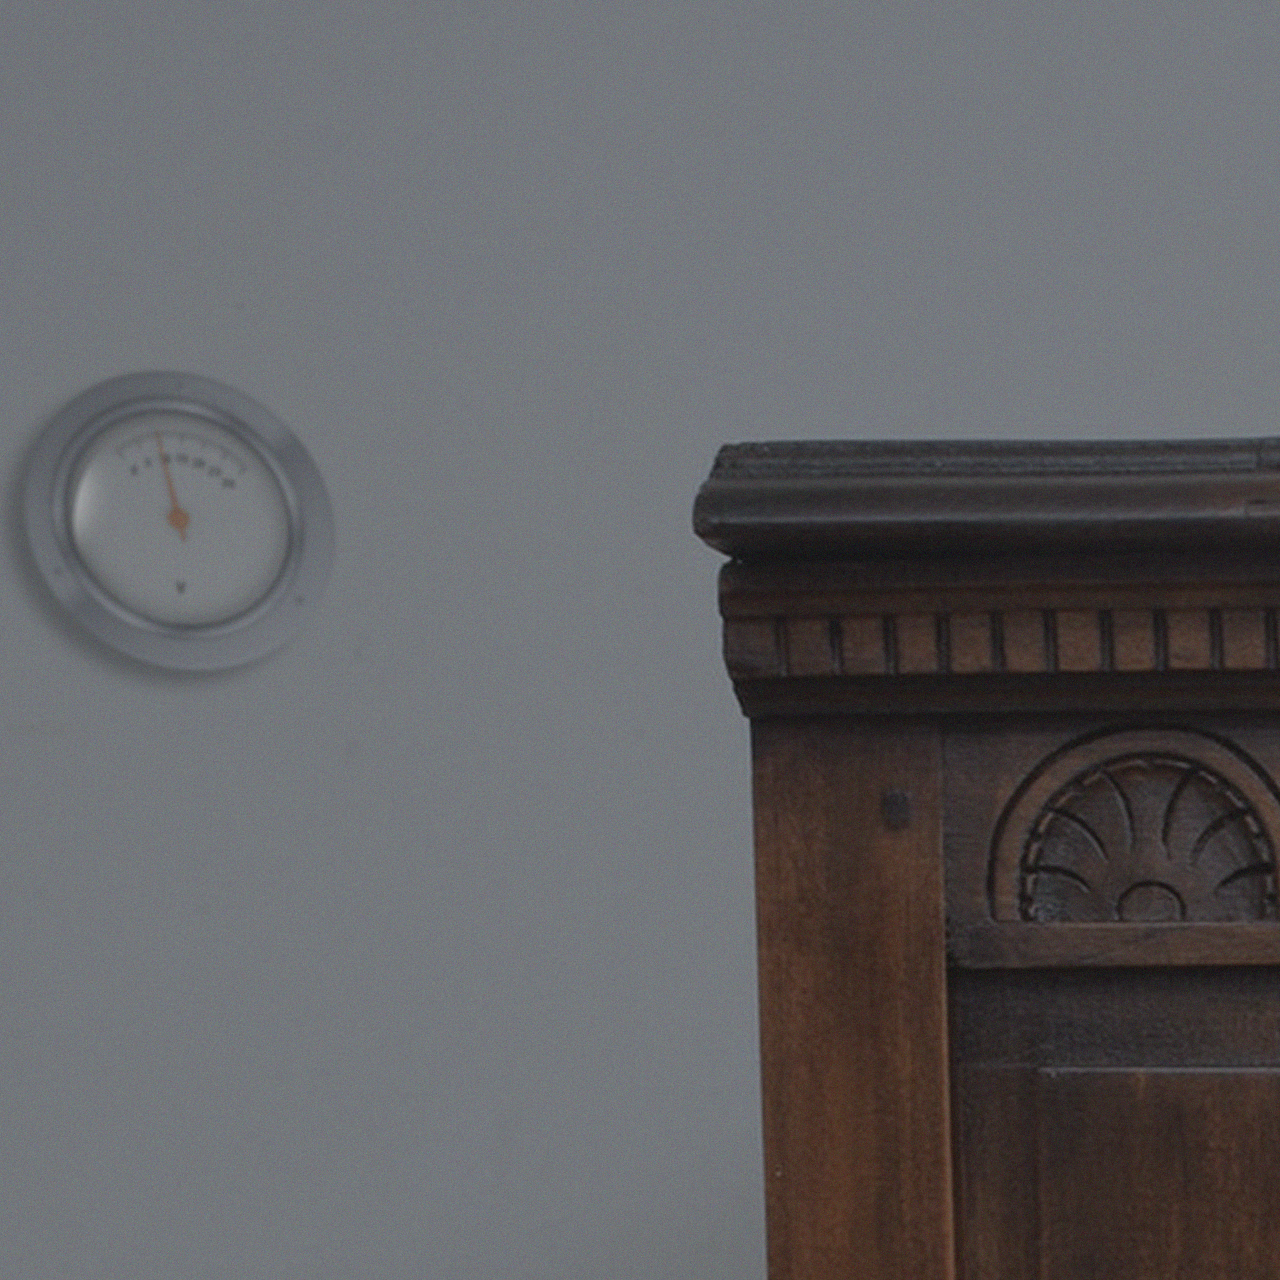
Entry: V 10
